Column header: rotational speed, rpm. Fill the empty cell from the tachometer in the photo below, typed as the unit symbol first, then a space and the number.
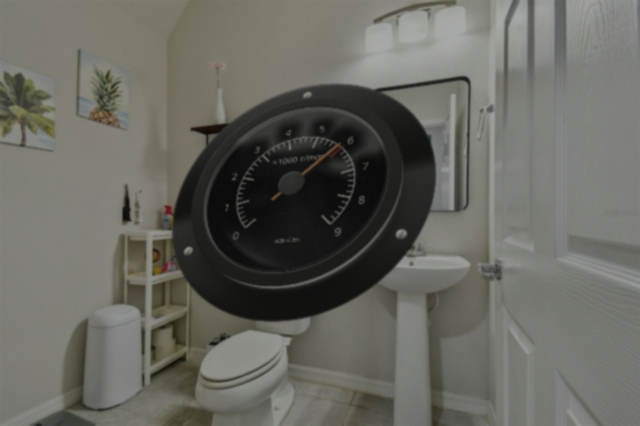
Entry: rpm 6000
